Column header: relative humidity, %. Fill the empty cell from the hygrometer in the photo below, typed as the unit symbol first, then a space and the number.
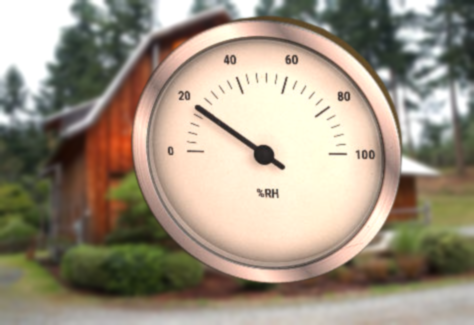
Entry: % 20
